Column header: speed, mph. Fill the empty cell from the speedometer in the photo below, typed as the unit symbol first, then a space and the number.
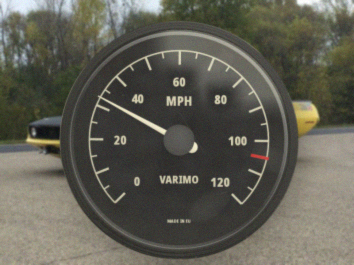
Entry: mph 32.5
